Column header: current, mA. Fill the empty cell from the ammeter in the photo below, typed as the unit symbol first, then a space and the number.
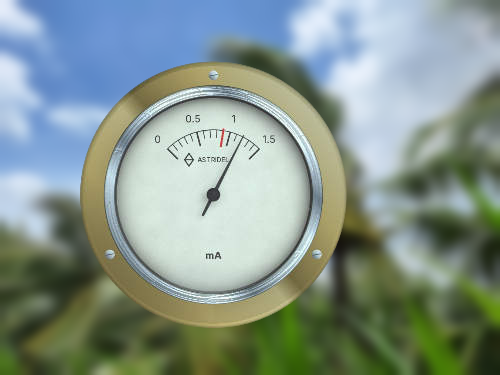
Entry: mA 1.2
